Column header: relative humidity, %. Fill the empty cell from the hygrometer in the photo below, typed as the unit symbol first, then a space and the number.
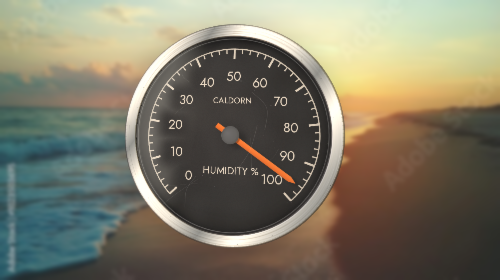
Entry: % 96
